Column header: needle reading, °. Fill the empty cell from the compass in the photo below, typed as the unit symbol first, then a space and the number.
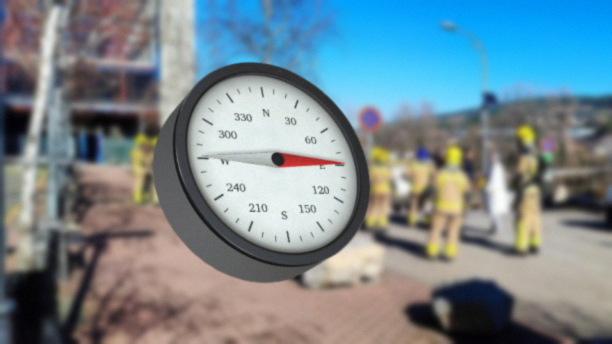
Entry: ° 90
